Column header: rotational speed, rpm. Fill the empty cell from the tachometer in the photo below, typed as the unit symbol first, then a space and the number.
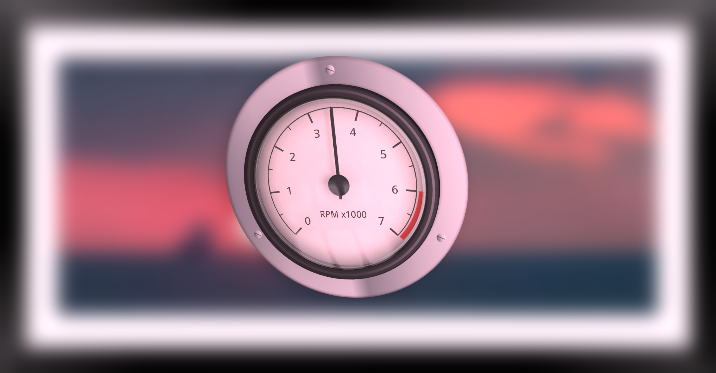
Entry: rpm 3500
